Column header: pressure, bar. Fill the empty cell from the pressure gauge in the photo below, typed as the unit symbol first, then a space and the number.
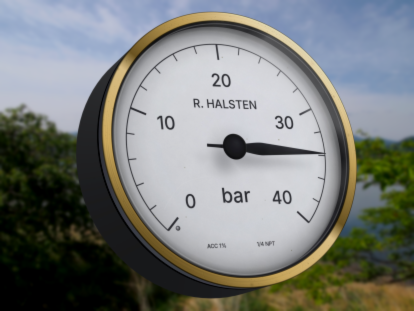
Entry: bar 34
